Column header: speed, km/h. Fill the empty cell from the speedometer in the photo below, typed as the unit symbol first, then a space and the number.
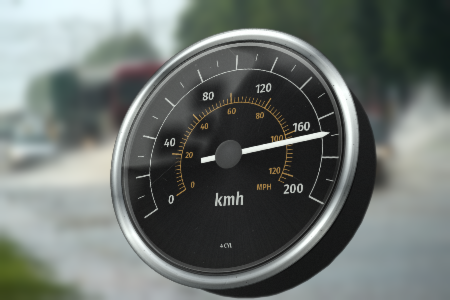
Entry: km/h 170
